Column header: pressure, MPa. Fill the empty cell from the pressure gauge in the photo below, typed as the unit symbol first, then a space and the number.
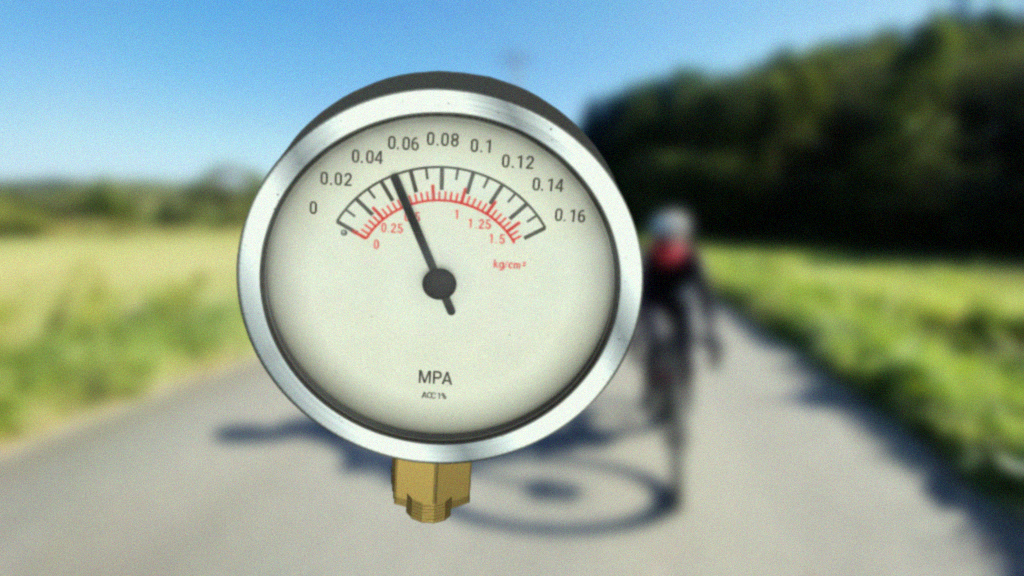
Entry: MPa 0.05
